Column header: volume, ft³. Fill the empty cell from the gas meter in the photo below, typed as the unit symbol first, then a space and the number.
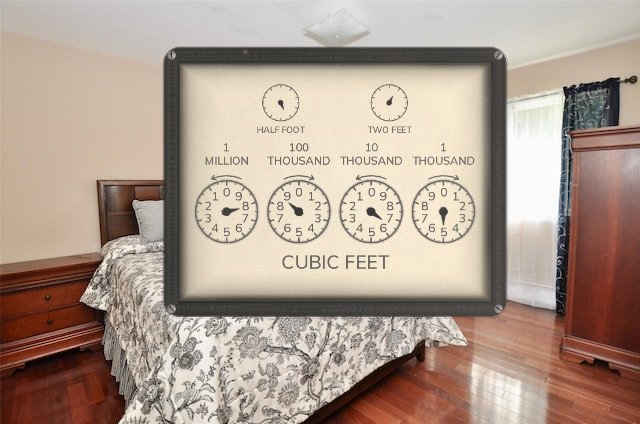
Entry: ft³ 786500
